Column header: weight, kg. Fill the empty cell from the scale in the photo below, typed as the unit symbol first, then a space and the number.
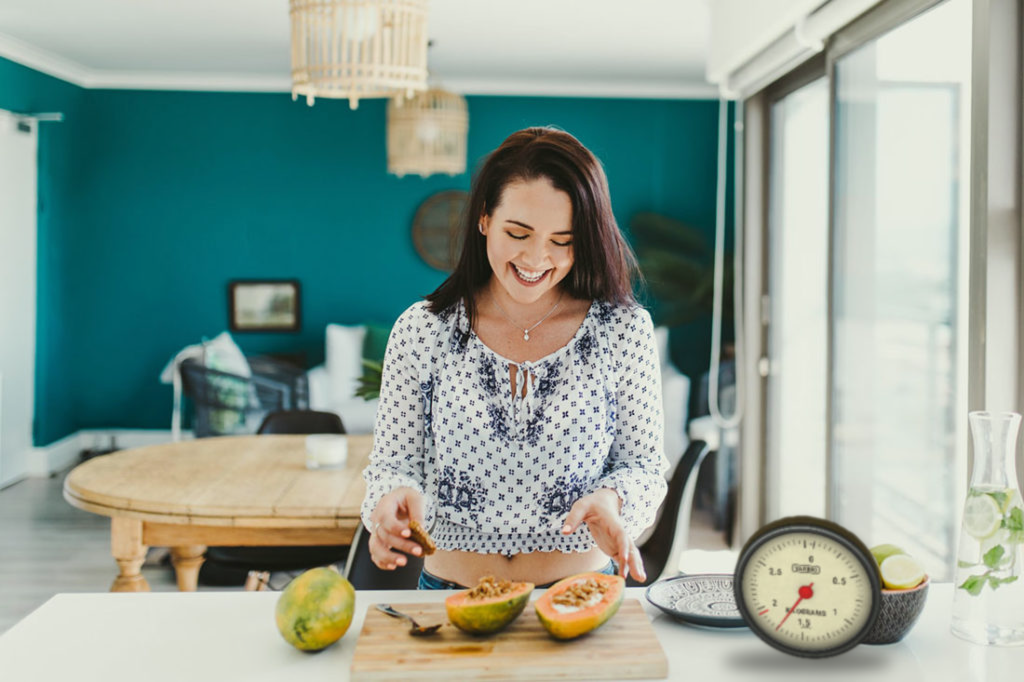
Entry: kg 1.75
